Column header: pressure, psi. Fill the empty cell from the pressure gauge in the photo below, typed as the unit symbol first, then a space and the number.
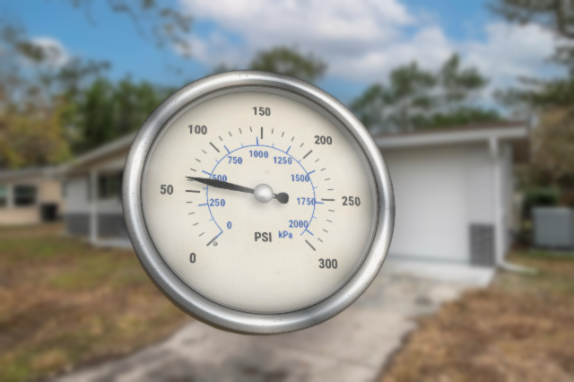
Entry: psi 60
